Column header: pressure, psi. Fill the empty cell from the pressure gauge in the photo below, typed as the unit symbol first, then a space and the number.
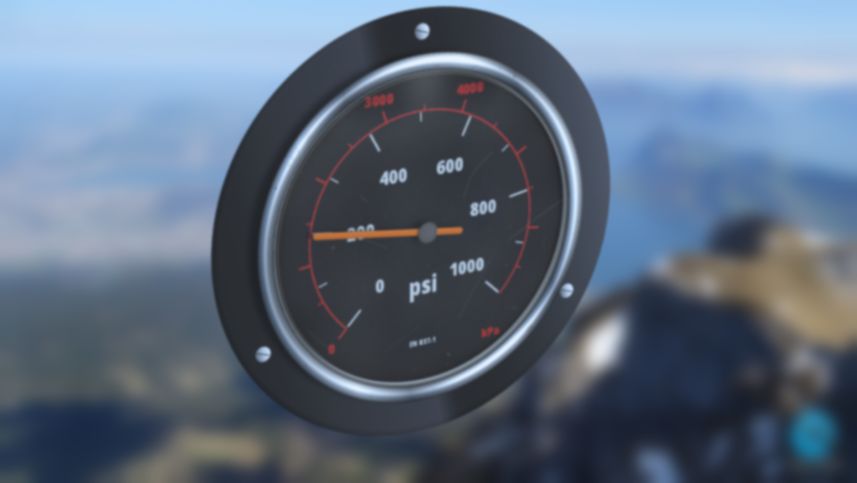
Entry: psi 200
